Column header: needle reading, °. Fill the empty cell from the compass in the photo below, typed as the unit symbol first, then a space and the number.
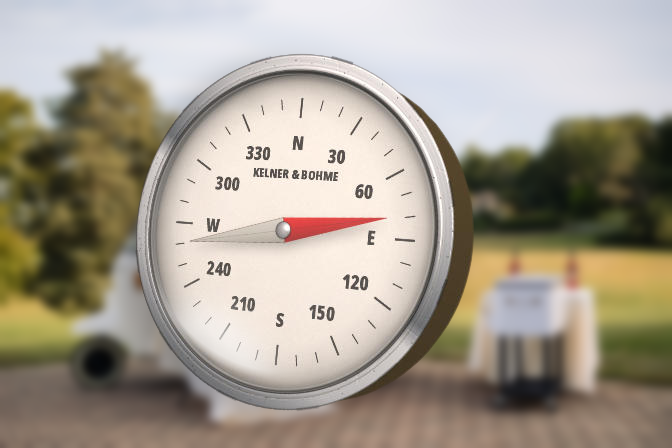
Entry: ° 80
